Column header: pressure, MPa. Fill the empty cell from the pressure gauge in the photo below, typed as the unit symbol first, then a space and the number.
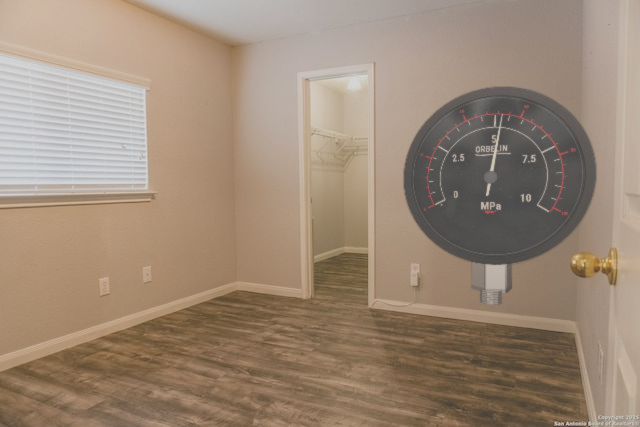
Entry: MPa 5.25
